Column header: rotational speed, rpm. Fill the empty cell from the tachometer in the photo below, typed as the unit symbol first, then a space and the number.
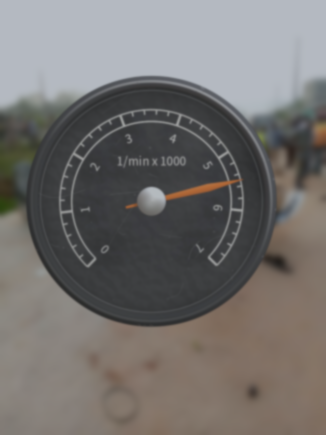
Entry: rpm 5500
